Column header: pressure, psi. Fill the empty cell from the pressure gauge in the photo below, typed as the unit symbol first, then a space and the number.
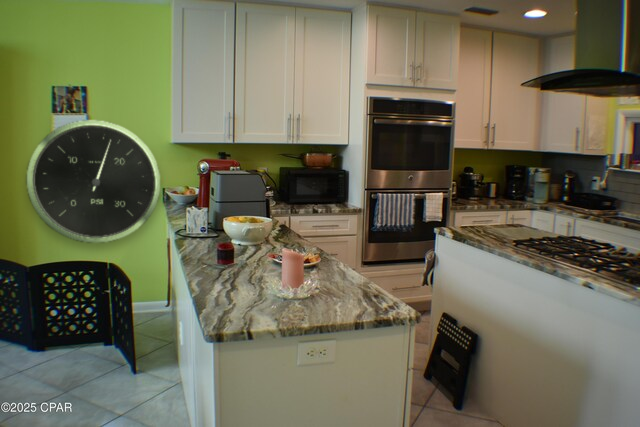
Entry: psi 17
